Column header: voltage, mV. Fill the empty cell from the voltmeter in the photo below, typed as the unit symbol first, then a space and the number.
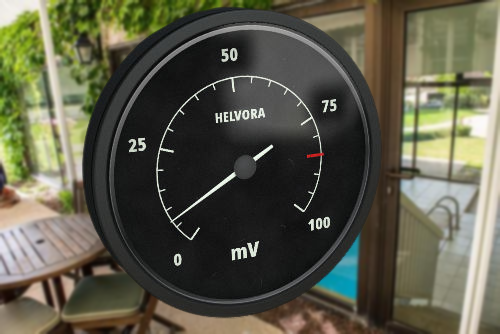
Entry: mV 7.5
